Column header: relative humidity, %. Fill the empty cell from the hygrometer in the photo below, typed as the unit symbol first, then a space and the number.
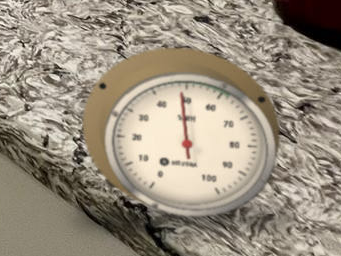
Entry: % 48
